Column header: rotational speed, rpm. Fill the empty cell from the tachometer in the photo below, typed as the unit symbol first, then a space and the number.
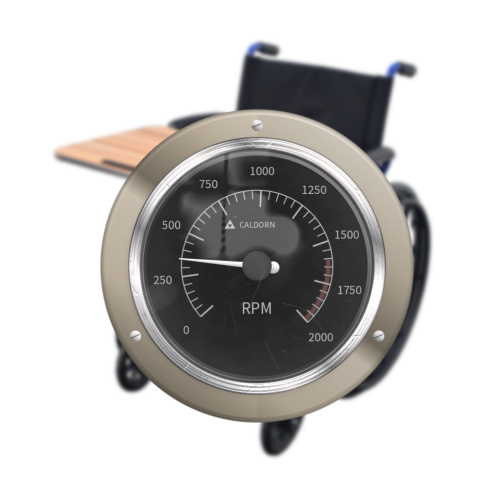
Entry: rpm 350
